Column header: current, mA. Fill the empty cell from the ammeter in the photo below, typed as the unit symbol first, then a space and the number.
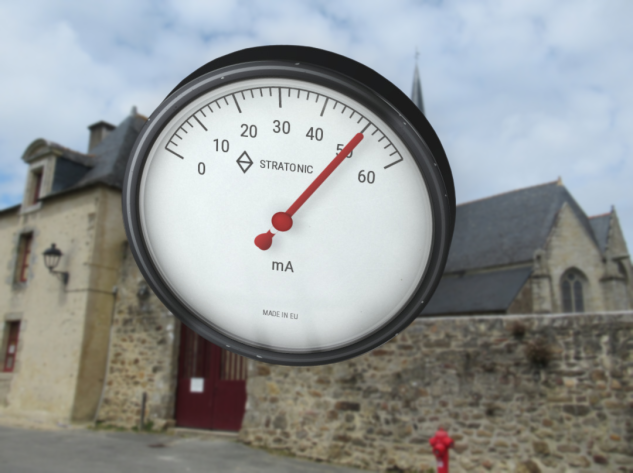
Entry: mA 50
